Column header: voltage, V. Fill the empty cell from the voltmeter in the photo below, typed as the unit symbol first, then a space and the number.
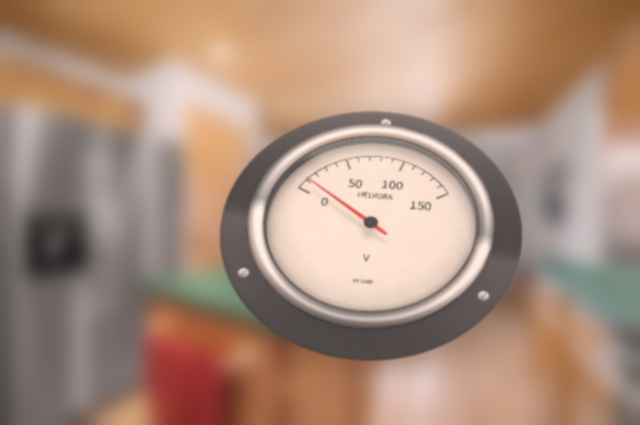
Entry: V 10
